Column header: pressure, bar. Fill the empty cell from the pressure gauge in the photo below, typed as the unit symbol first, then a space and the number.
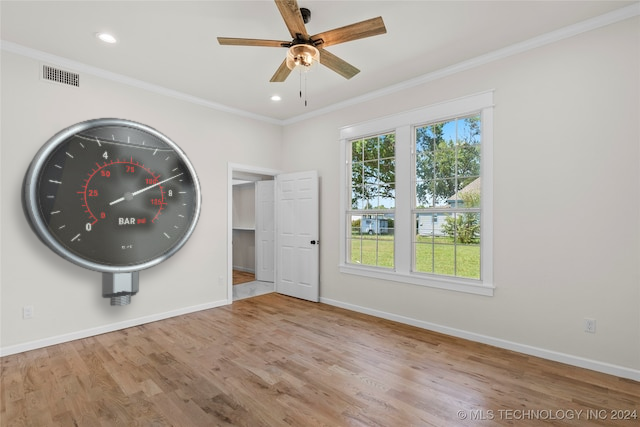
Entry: bar 7.25
